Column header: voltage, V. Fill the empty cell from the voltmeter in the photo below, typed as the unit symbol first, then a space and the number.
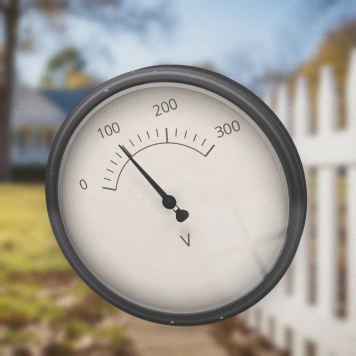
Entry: V 100
